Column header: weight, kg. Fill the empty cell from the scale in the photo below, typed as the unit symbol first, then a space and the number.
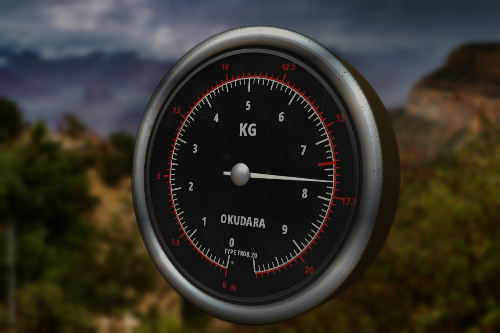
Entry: kg 7.7
